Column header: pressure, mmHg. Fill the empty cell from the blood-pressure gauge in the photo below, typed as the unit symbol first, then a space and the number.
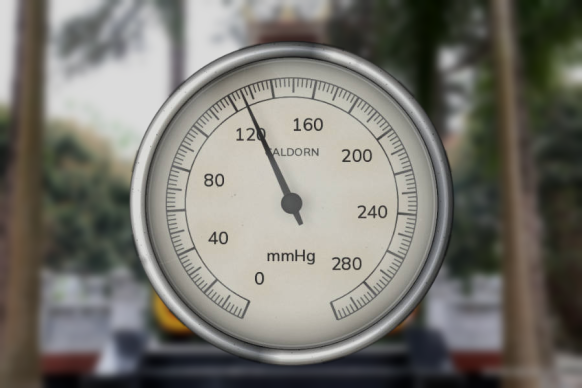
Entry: mmHg 126
